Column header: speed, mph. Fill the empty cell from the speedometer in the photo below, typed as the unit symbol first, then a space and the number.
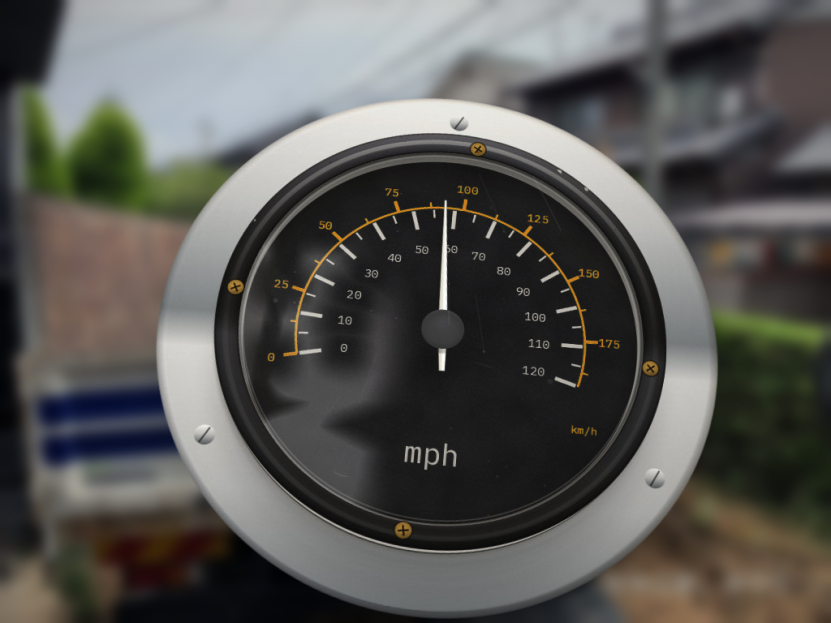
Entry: mph 57.5
